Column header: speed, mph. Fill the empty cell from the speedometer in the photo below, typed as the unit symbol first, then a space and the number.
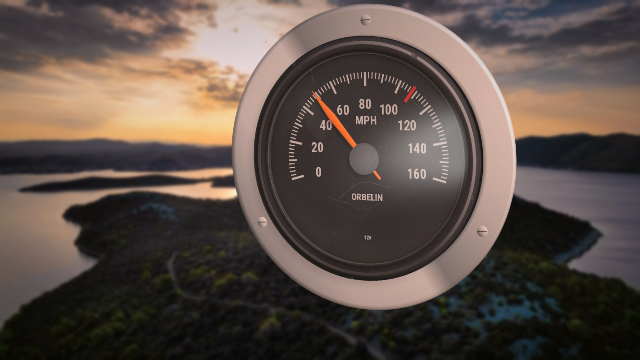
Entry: mph 50
